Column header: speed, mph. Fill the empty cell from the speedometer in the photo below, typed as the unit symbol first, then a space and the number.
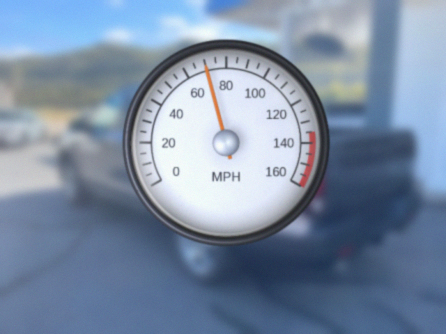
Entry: mph 70
